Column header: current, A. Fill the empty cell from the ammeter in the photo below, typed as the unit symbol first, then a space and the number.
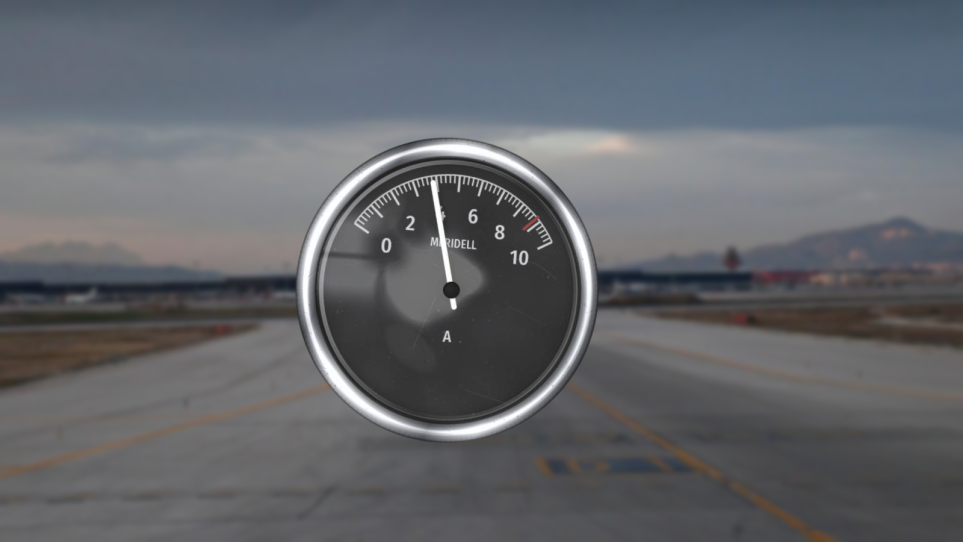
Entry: A 3.8
